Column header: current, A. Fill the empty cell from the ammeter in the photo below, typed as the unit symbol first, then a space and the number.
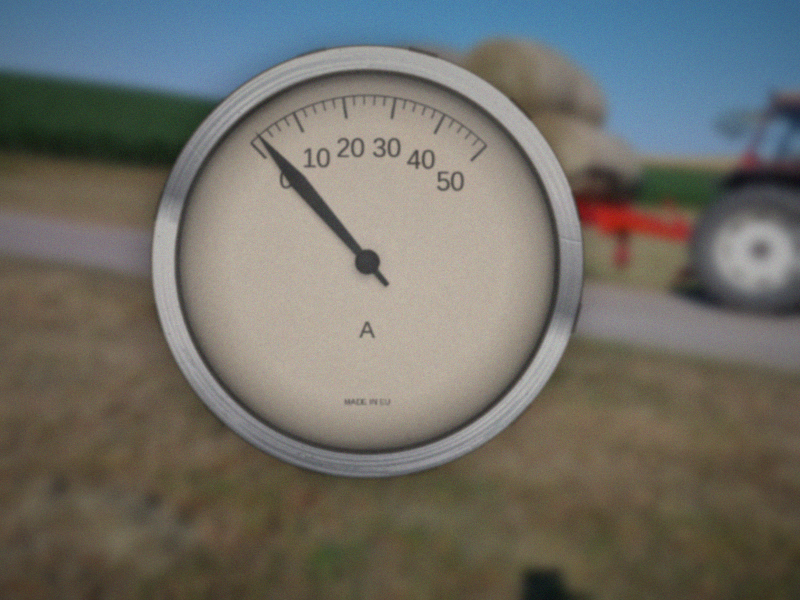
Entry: A 2
